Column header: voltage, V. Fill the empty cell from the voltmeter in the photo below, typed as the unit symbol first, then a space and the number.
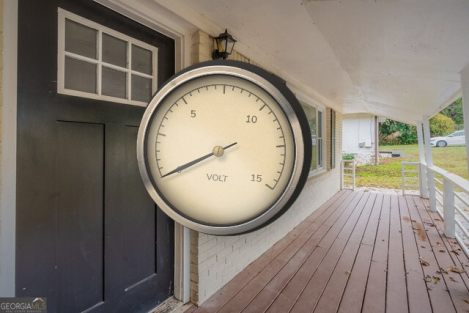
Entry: V 0
